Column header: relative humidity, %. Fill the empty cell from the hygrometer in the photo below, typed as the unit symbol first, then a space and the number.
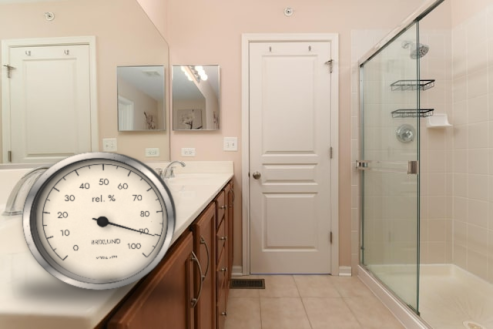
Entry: % 90
